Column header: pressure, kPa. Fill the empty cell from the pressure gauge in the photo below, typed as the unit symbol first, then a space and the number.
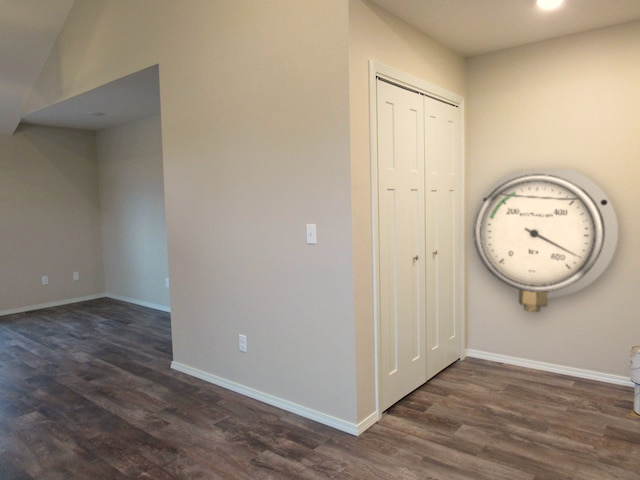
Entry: kPa 560
